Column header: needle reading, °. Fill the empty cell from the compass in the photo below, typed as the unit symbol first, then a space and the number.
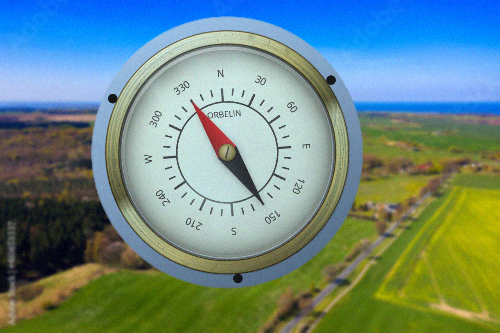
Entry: ° 330
